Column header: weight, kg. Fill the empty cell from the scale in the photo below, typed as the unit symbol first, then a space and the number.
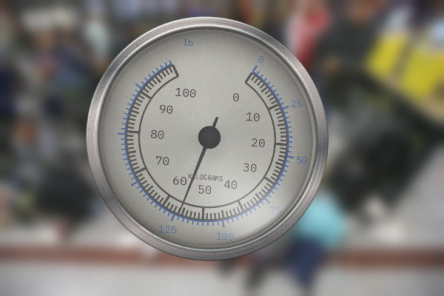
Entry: kg 56
